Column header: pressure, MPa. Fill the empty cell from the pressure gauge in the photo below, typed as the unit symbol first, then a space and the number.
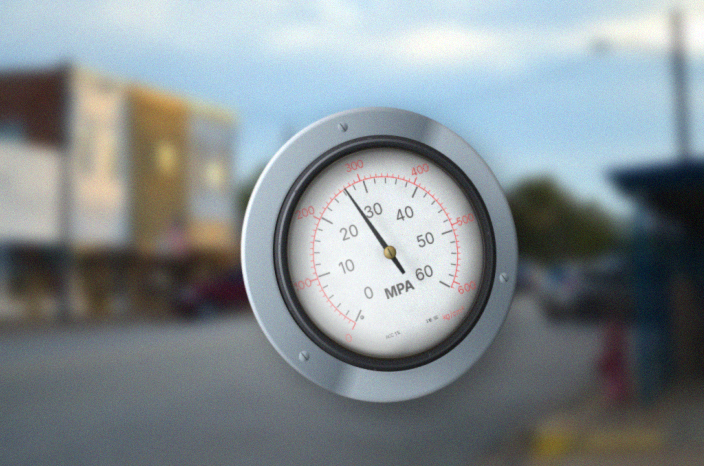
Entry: MPa 26
